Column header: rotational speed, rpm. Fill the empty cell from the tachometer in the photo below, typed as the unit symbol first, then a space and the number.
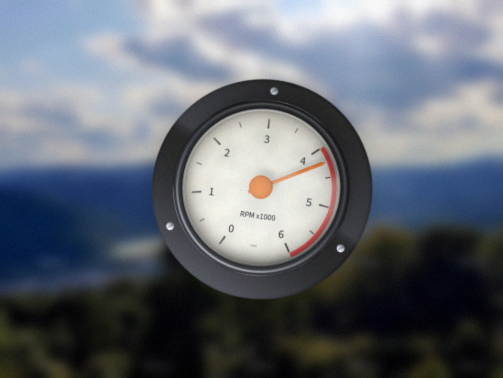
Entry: rpm 4250
